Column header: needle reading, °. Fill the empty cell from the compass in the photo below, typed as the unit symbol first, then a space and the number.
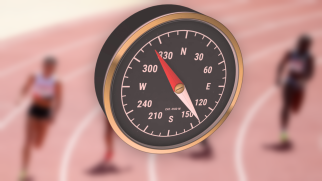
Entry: ° 320
